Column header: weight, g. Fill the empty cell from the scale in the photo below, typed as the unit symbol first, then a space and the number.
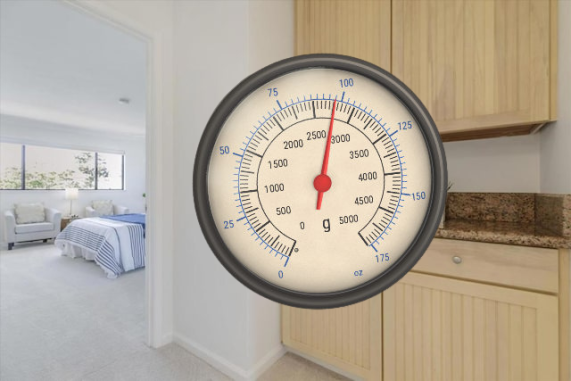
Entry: g 2750
